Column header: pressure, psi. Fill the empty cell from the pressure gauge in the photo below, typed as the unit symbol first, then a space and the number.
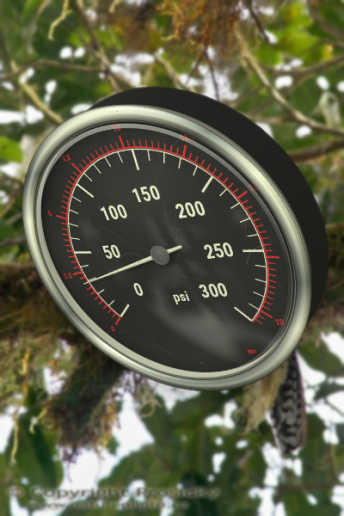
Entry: psi 30
